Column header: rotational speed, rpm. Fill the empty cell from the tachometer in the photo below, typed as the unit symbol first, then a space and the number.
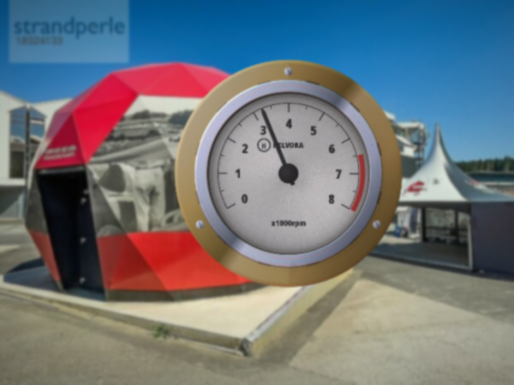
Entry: rpm 3250
